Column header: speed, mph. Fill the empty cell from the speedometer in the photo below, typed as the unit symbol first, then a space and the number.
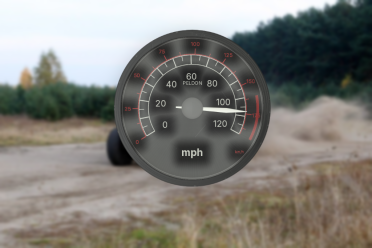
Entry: mph 107.5
